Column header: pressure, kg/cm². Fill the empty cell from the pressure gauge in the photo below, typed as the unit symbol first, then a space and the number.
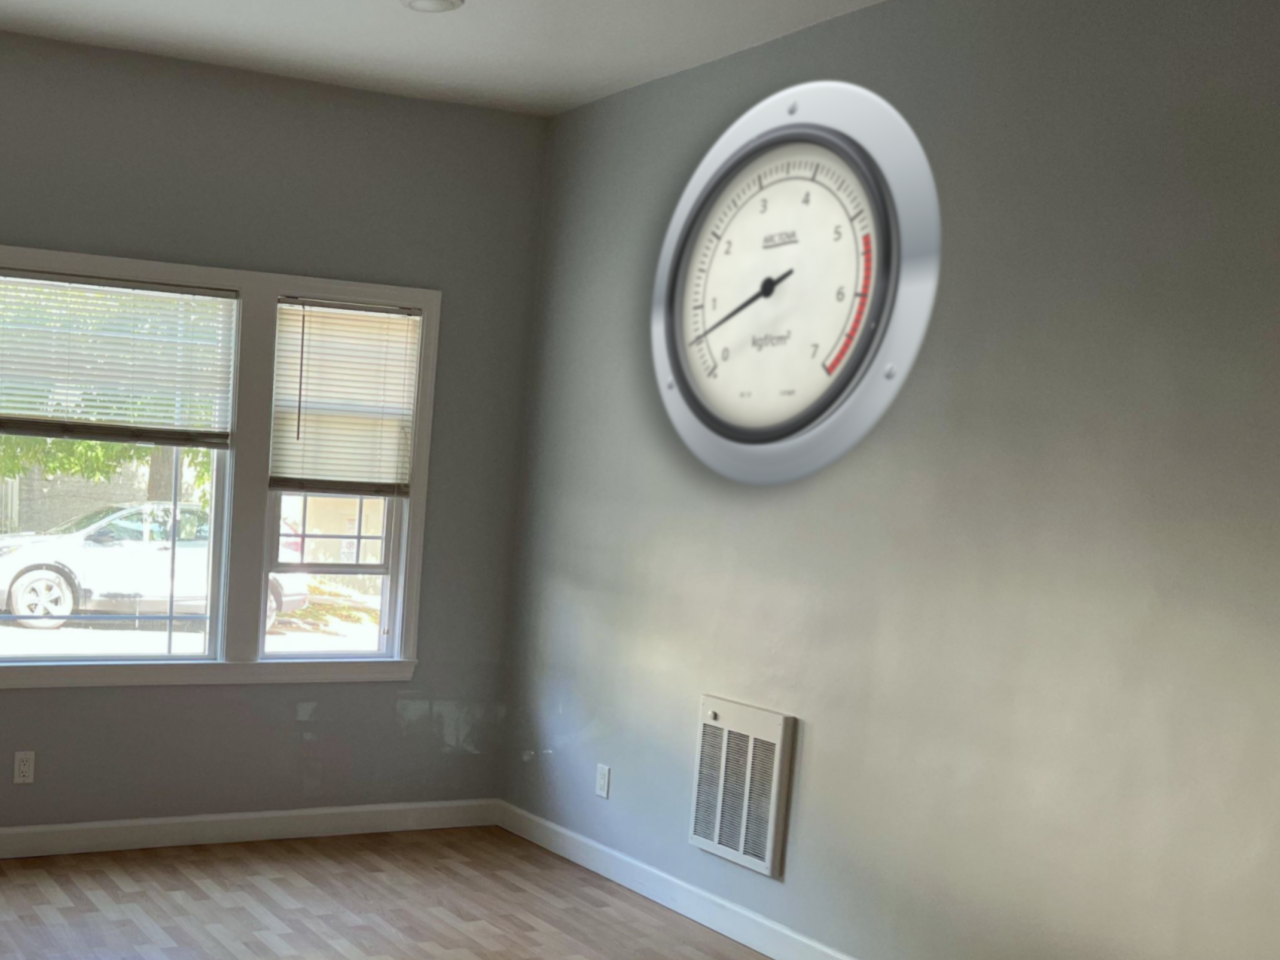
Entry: kg/cm² 0.5
